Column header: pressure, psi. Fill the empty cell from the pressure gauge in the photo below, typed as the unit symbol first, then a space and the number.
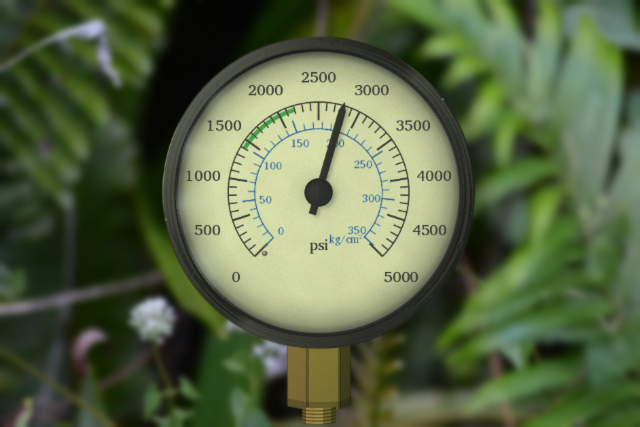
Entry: psi 2800
